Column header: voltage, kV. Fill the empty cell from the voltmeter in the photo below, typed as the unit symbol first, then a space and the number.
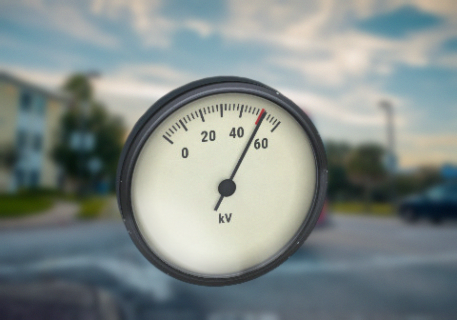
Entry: kV 50
